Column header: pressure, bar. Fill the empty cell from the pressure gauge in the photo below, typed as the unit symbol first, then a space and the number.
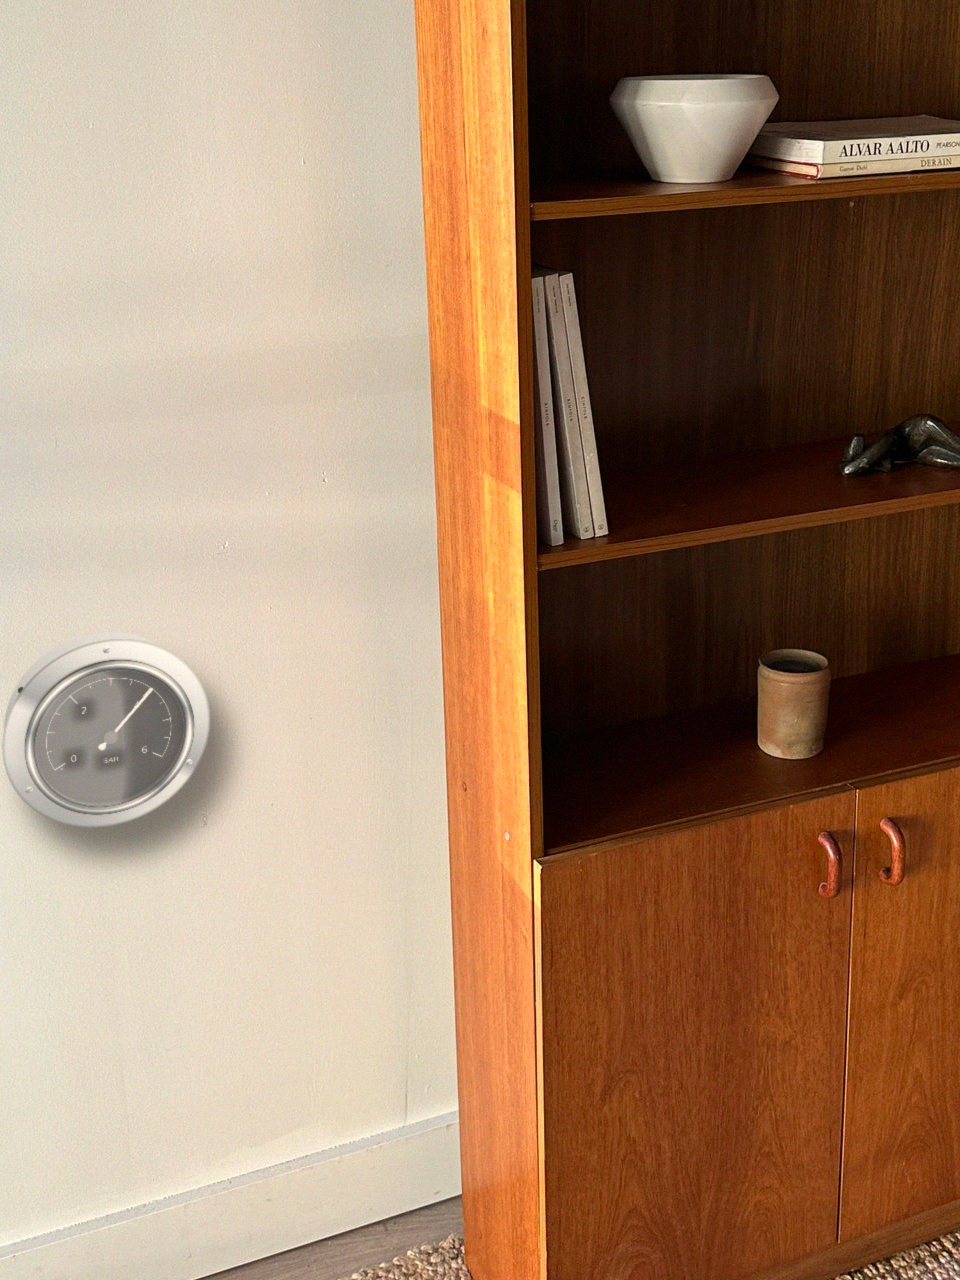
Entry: bar 4
